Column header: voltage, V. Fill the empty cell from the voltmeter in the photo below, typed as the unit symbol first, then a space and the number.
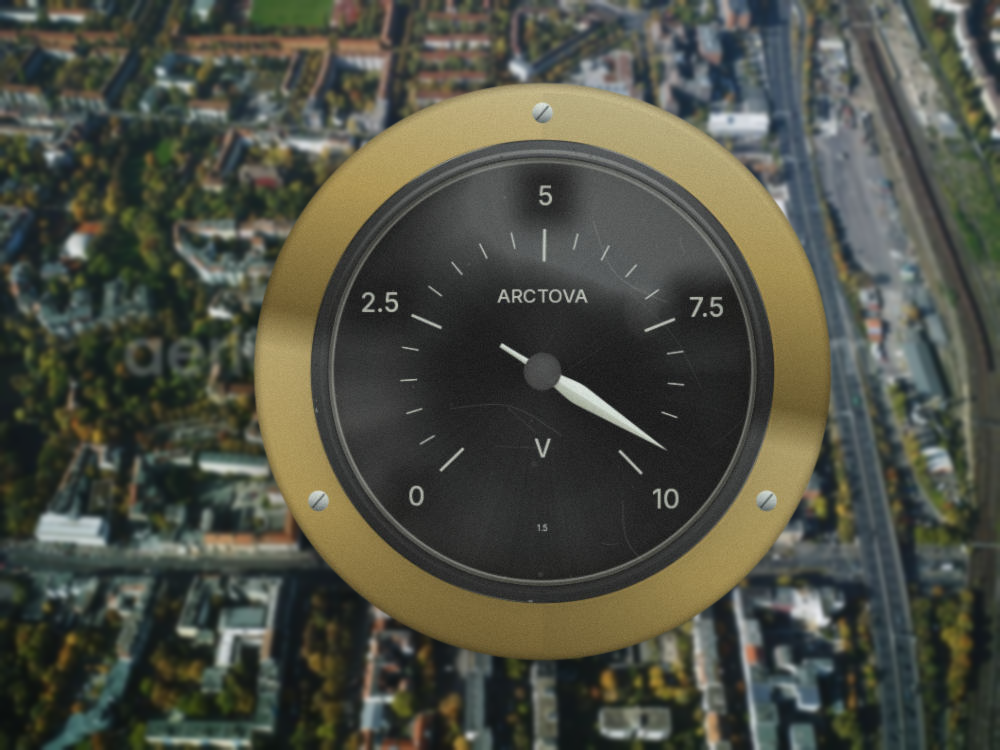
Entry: V 9.5
